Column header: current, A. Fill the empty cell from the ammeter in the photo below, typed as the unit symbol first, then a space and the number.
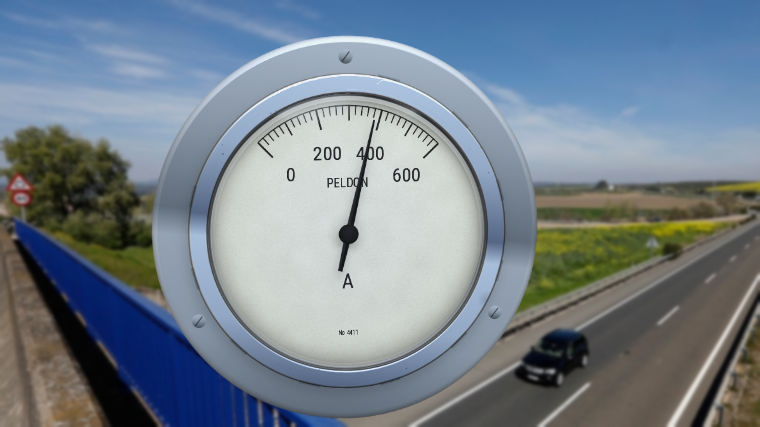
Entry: A 380
